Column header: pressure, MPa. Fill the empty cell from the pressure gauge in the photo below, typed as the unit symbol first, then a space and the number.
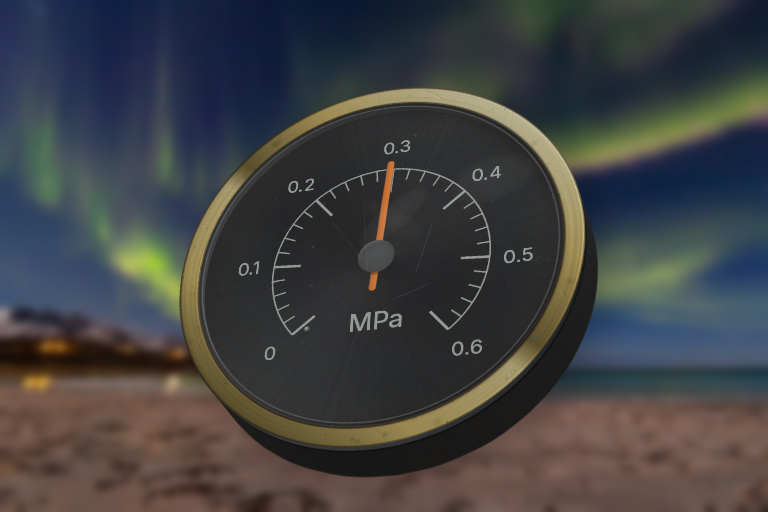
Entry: MPa 0.3
